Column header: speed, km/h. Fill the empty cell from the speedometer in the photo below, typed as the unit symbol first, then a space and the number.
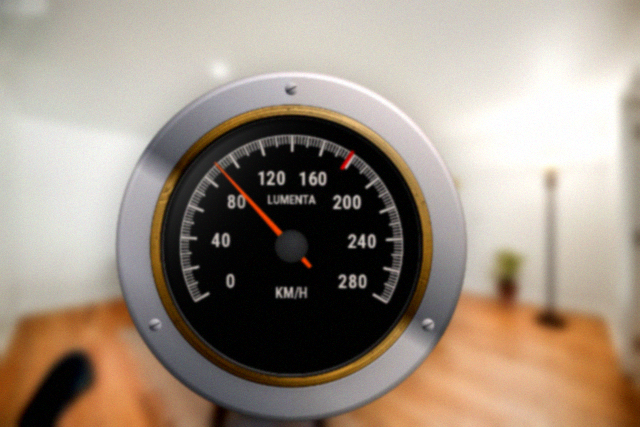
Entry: km/h 90
